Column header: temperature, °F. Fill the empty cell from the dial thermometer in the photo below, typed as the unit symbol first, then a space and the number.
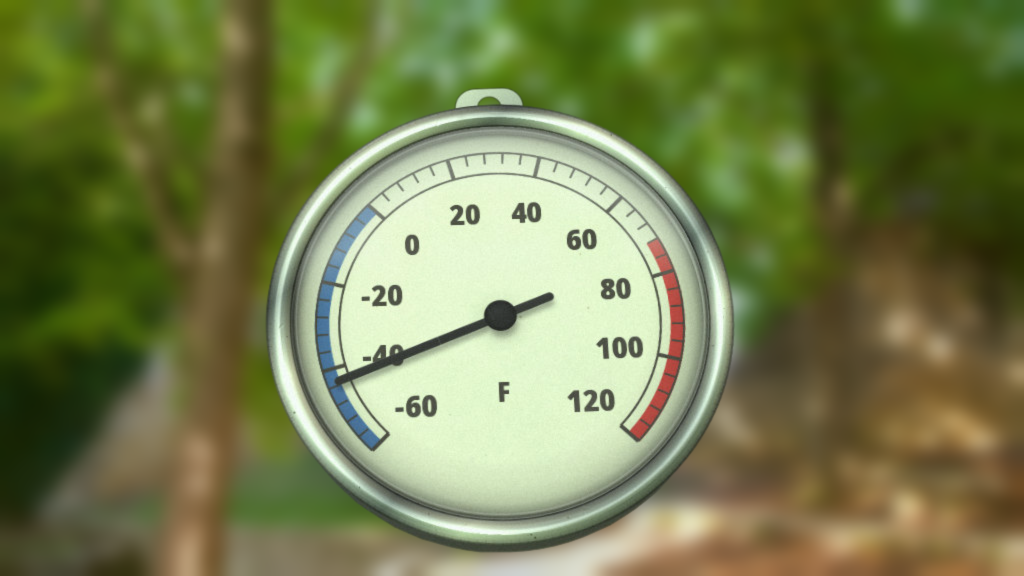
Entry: °F -44
